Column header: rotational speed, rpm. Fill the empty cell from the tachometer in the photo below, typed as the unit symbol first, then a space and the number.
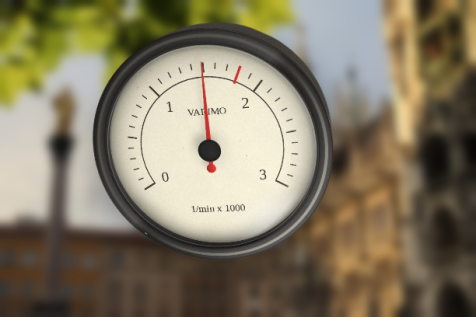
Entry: rpm 1500
